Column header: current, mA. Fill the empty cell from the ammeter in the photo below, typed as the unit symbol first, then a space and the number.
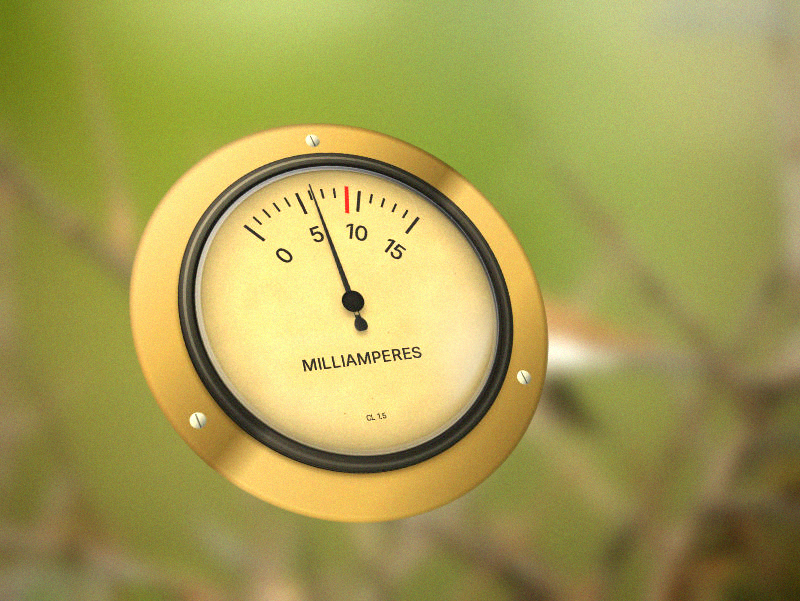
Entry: mA 6
